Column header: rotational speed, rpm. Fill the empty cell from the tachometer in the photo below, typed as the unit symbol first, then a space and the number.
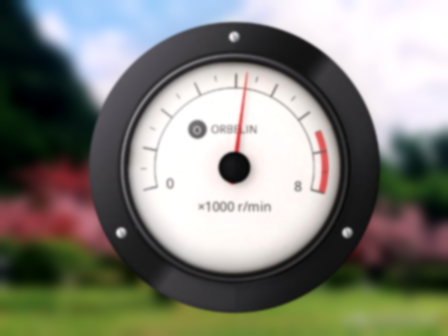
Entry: rpm 4250
